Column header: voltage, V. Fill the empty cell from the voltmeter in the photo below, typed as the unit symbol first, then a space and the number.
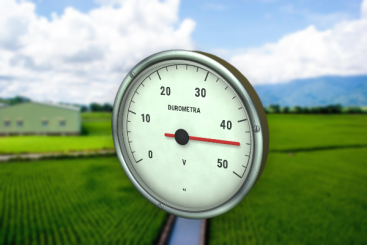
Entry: V 44
